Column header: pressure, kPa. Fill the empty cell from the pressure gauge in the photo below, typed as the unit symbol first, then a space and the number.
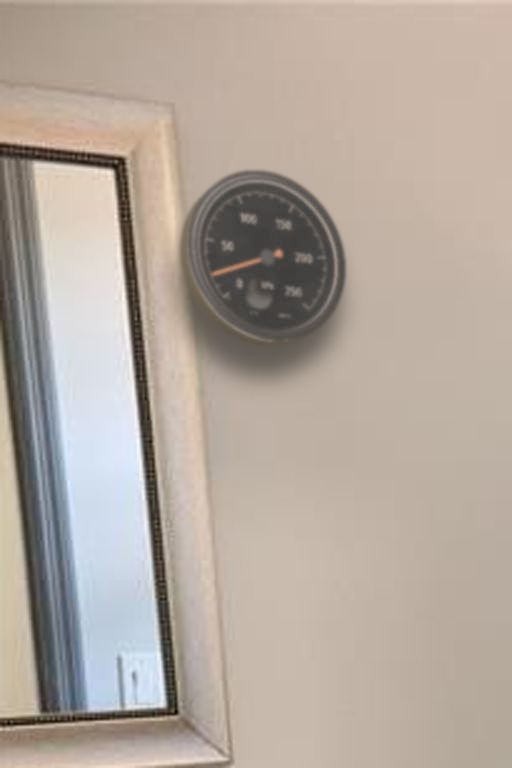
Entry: kPa 20
